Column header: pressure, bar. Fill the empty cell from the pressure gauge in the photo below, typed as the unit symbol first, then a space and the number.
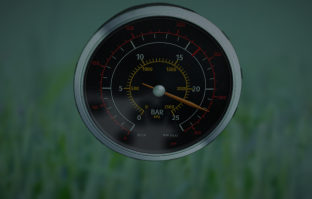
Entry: bar 22
